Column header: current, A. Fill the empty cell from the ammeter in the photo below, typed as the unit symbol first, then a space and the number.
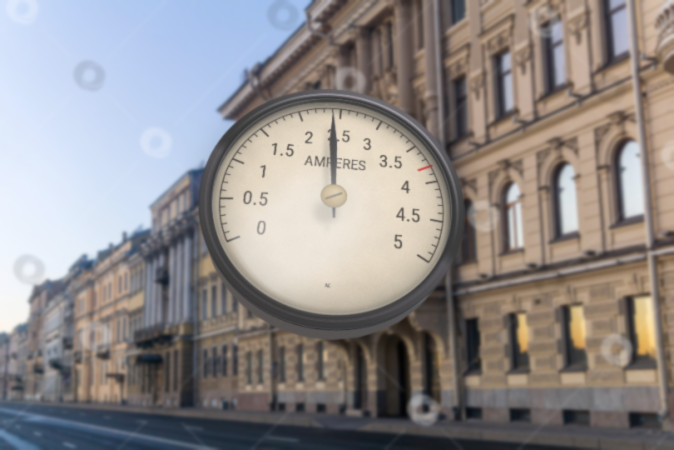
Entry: A 2.4
